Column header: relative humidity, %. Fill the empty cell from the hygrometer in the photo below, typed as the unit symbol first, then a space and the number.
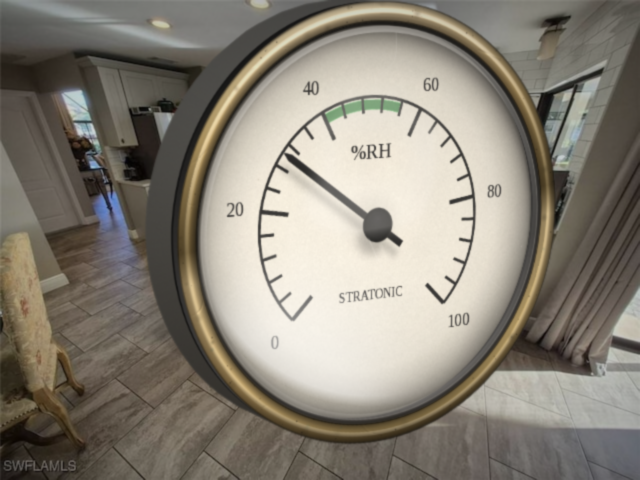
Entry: % 30
